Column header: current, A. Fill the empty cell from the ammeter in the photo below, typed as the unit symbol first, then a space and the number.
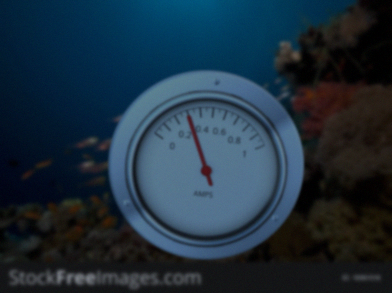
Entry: A 0.3
